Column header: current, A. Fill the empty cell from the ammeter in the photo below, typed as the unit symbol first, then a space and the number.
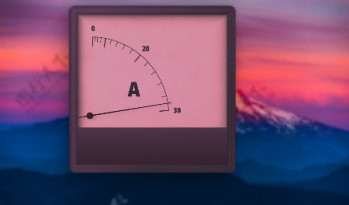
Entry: A 29
